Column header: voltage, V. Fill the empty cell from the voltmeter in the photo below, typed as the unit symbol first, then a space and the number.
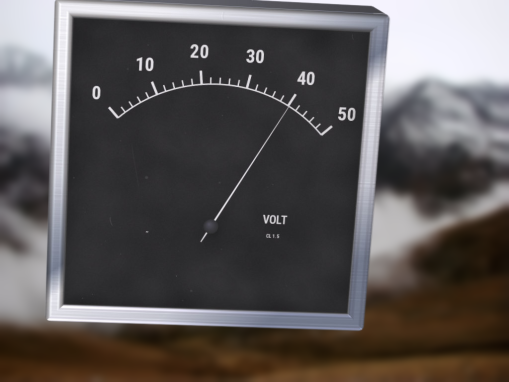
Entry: V 40
